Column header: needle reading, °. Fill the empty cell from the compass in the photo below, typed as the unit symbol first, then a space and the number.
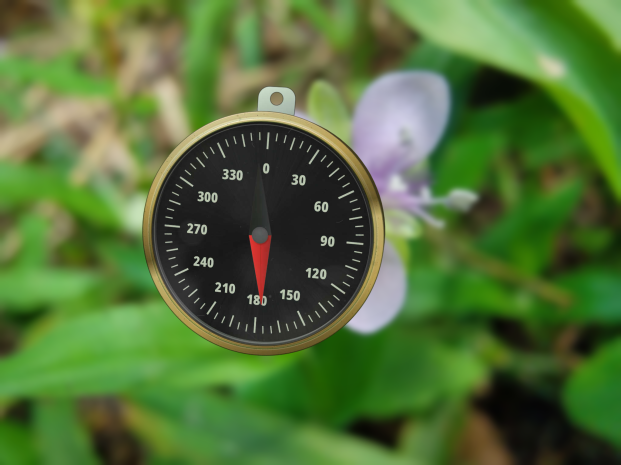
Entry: ° 175
